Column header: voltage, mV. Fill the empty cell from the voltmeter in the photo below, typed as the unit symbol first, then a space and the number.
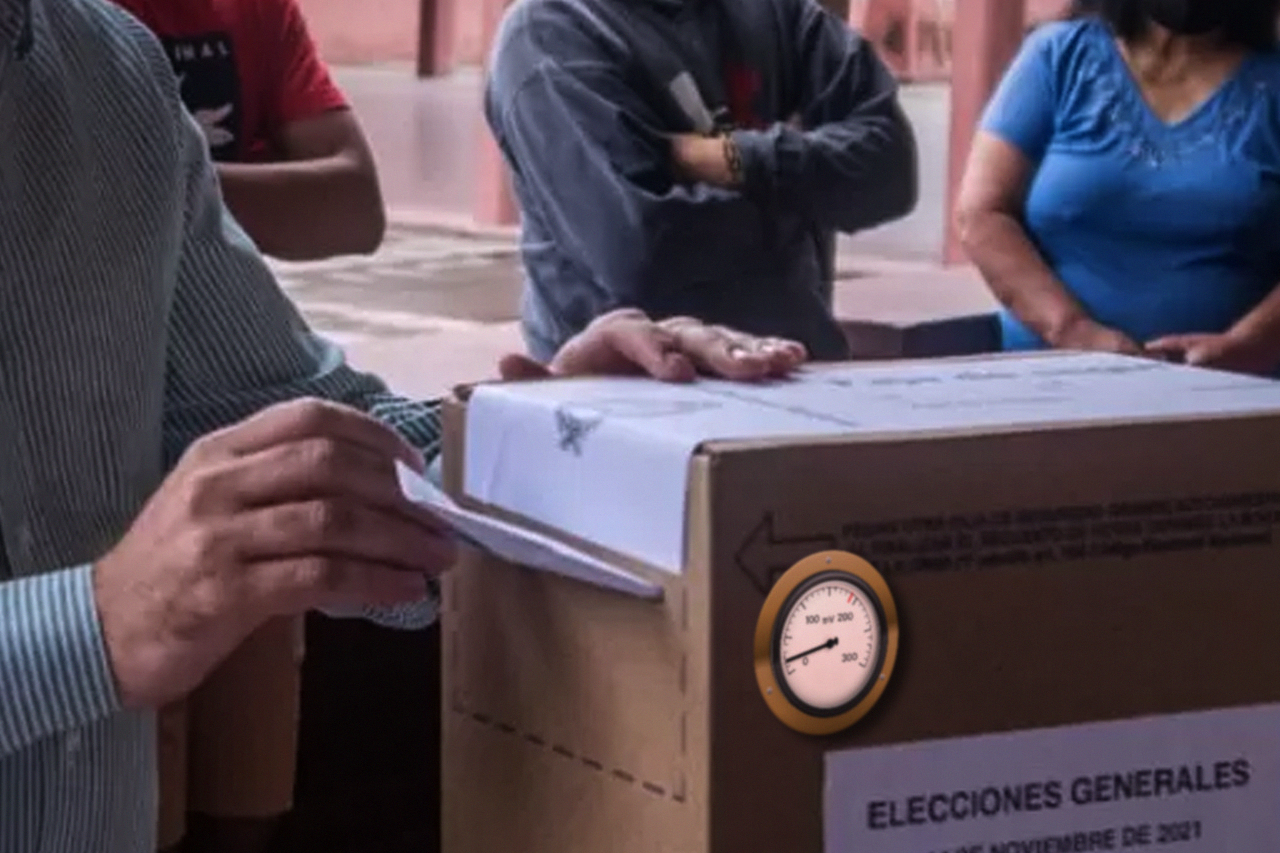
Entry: mV 20
